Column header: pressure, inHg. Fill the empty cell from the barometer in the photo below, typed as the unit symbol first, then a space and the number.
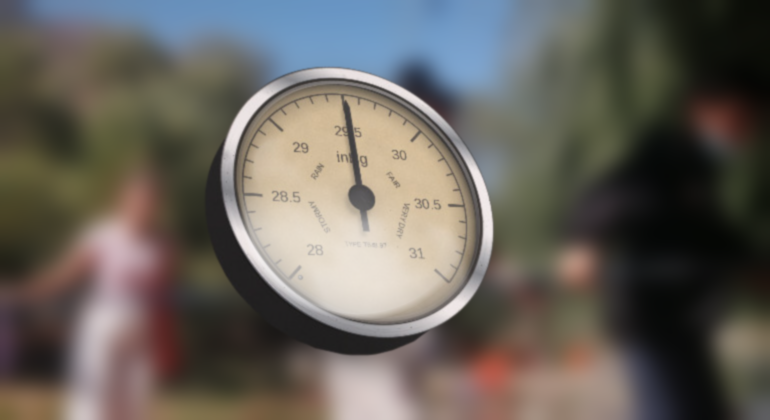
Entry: inHg 29.5
